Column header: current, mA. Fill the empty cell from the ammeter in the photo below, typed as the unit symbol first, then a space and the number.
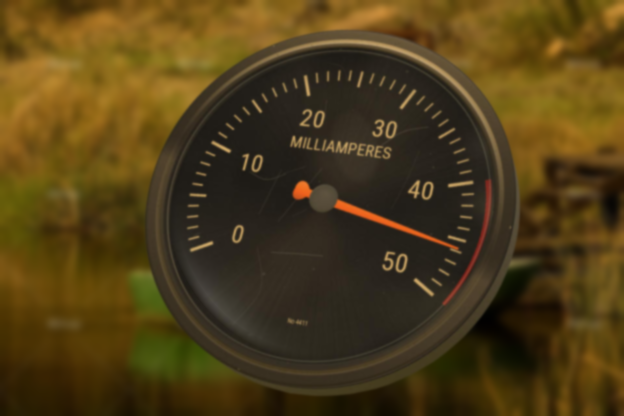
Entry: mA 46
